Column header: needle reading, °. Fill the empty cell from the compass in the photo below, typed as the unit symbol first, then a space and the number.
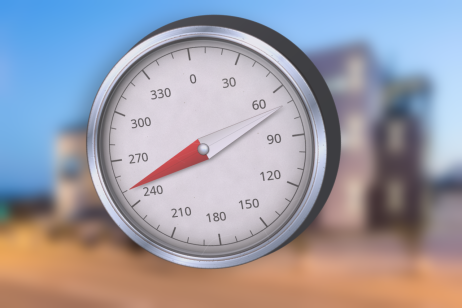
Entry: ° 250
